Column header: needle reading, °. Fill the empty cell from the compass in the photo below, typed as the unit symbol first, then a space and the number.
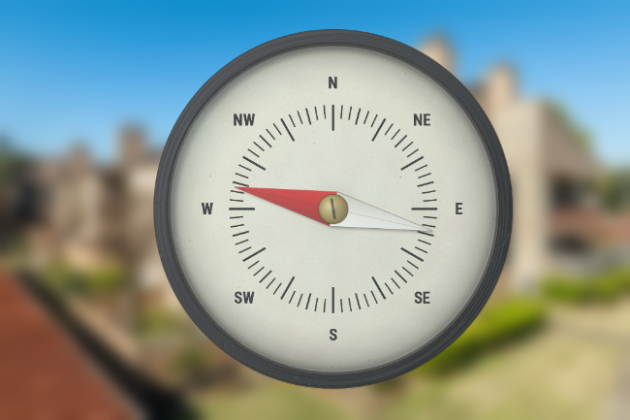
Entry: ° 282.5
